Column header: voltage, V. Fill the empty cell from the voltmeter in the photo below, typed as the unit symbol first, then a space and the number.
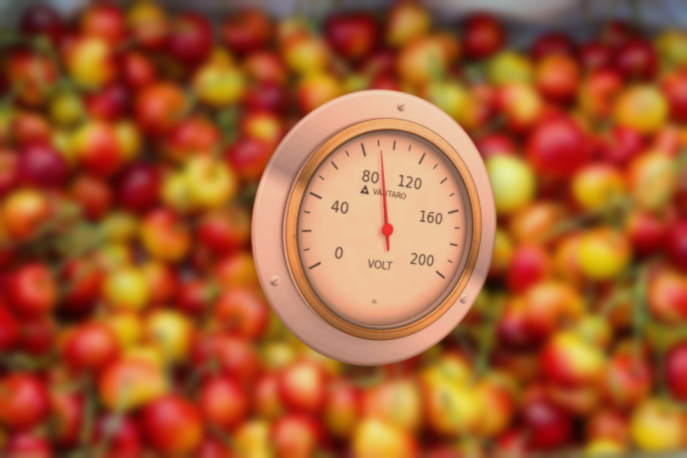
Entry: V 90
